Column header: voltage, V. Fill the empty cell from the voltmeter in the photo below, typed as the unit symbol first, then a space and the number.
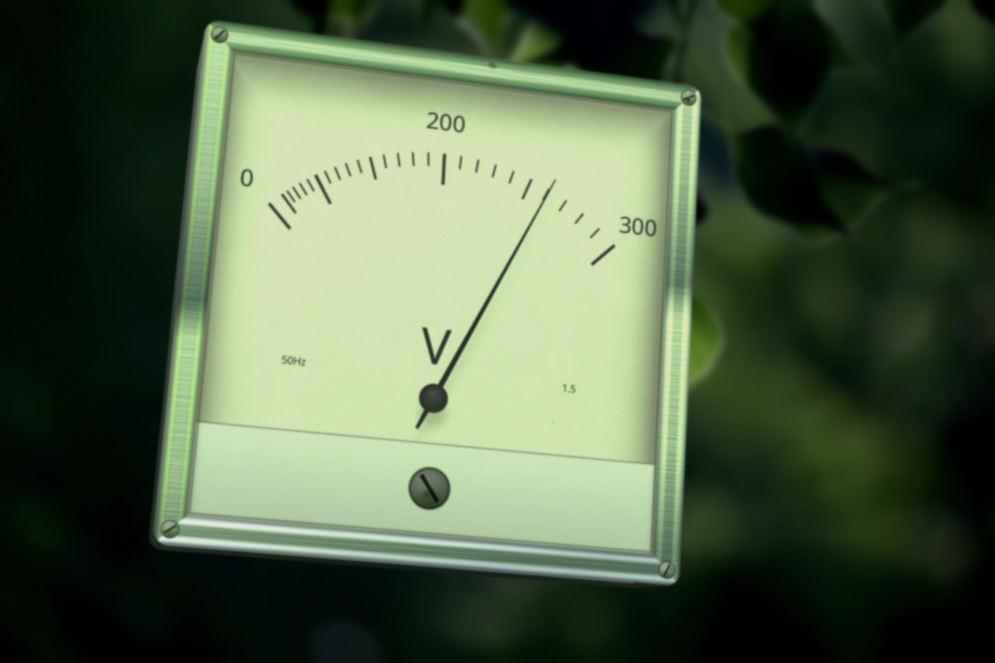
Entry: V 260
